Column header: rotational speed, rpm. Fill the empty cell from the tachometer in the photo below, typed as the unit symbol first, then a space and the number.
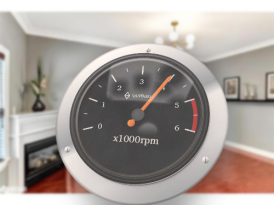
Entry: rpm 4000
